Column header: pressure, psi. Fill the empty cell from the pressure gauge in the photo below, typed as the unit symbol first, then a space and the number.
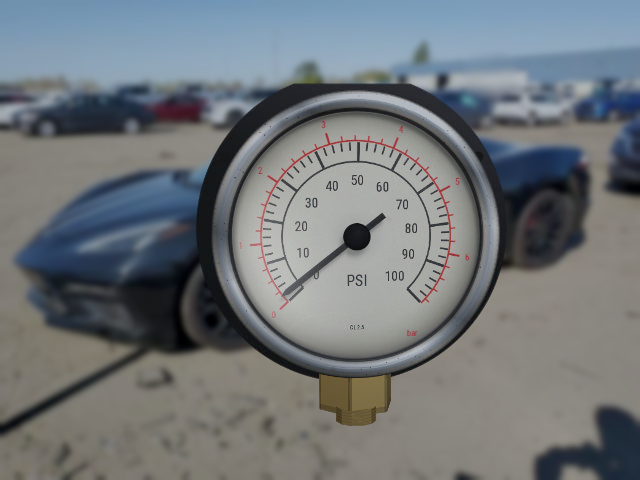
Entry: psi 2
